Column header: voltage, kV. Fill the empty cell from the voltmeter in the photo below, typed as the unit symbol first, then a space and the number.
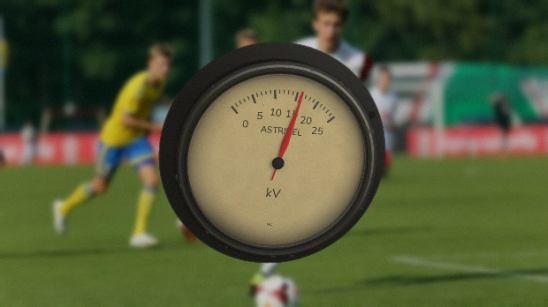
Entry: kV 16
